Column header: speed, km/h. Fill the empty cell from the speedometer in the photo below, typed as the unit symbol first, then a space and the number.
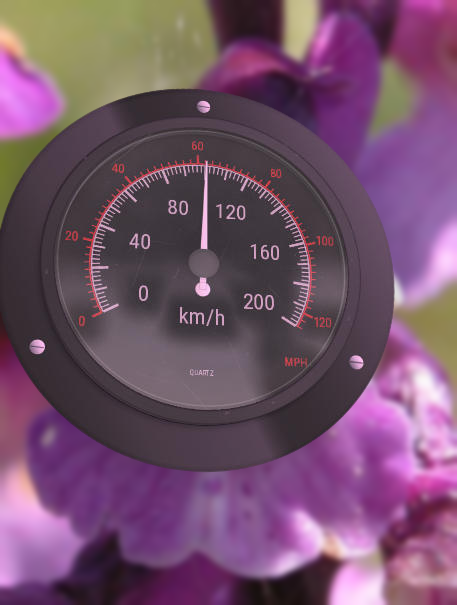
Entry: km/h 100
